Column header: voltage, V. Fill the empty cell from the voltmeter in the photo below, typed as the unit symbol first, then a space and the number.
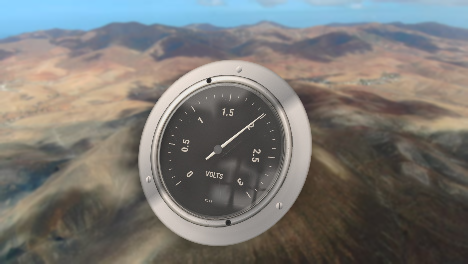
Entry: V 2
